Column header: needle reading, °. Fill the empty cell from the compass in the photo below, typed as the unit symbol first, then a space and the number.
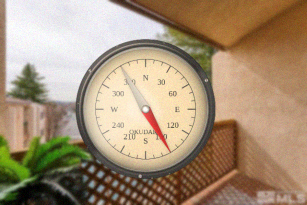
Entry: ° 150
